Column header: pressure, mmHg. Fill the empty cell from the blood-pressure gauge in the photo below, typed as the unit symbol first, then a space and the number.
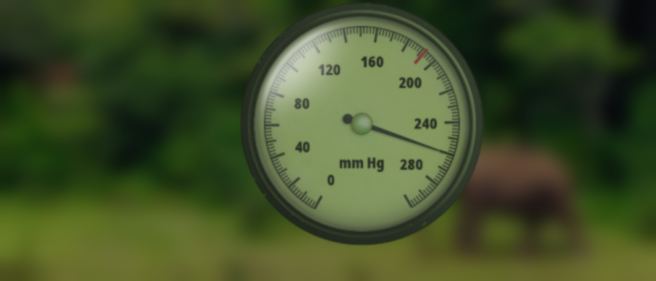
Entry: mmHg 260
